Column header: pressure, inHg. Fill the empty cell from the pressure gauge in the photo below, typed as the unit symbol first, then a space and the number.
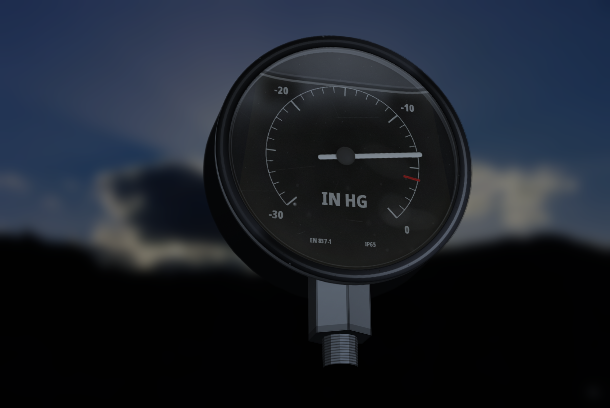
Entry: inHg -6
